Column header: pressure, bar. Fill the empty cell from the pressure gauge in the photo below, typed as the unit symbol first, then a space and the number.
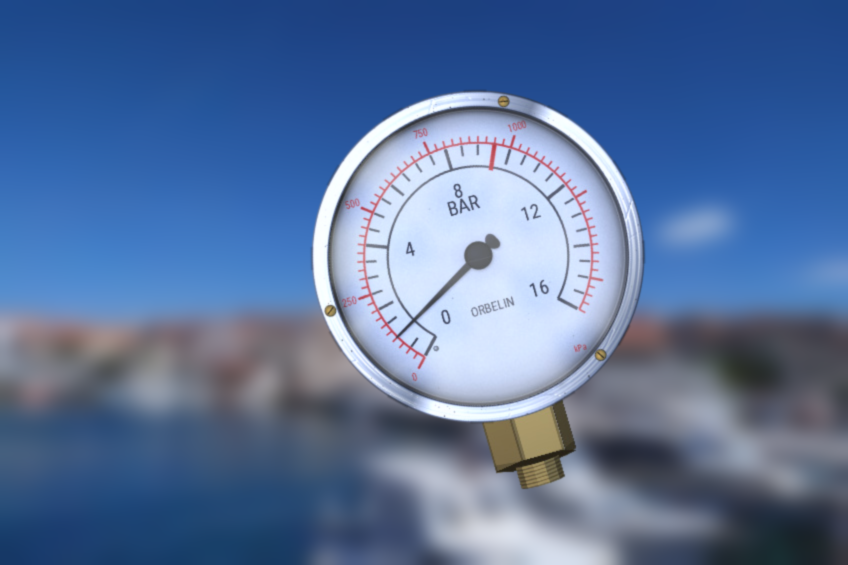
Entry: bar 1
